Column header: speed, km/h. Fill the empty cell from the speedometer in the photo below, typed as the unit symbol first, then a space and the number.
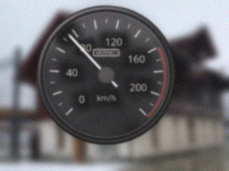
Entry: km/h 75
